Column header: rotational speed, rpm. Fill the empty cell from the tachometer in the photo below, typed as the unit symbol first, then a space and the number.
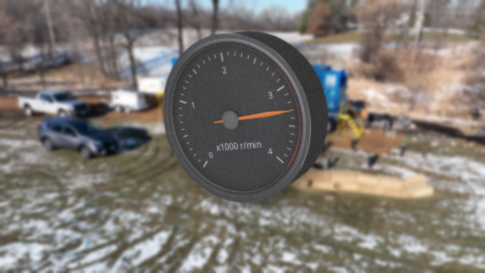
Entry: rpm 3300
